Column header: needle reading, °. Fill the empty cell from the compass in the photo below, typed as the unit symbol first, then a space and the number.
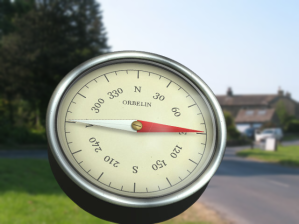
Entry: ° 90
